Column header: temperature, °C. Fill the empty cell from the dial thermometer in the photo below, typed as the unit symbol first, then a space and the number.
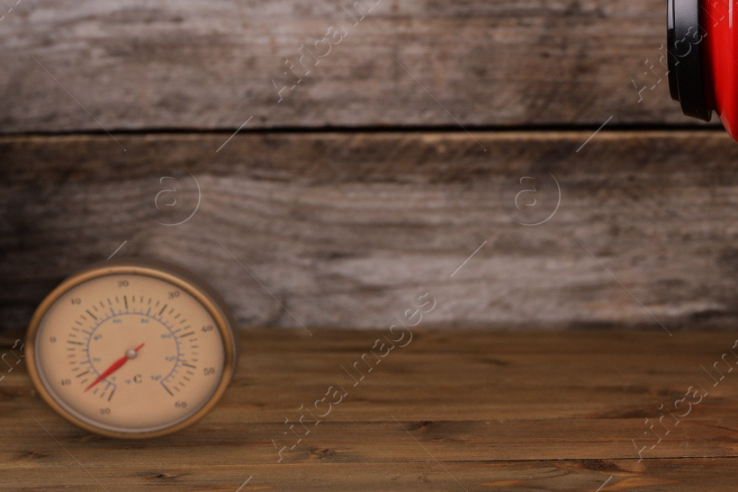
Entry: °C -14
